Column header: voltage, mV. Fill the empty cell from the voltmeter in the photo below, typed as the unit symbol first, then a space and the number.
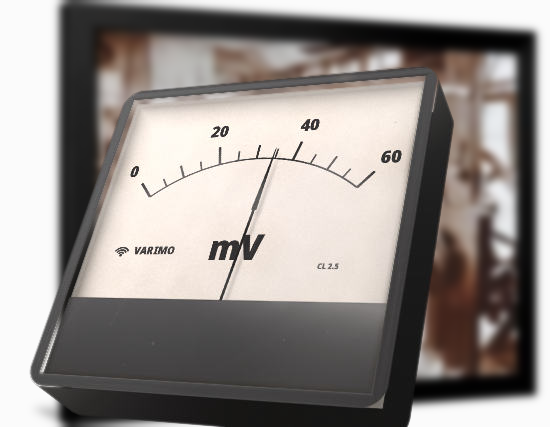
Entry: mV 35
